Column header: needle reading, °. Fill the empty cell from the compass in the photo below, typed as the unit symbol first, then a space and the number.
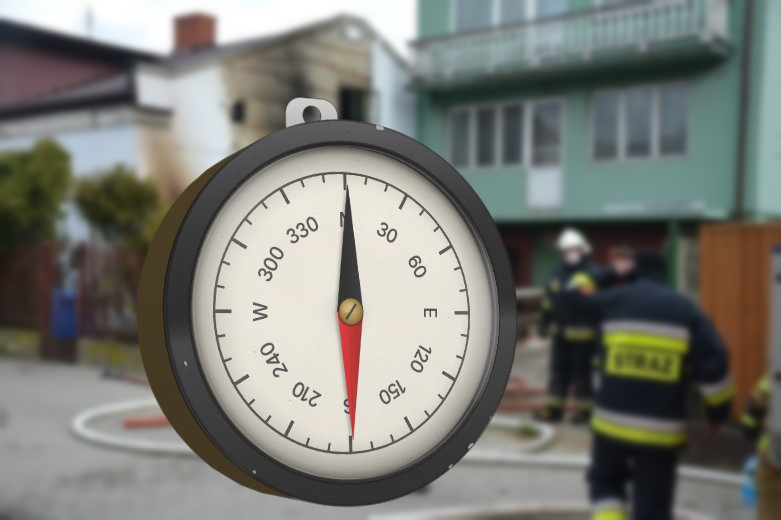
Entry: ° 180
